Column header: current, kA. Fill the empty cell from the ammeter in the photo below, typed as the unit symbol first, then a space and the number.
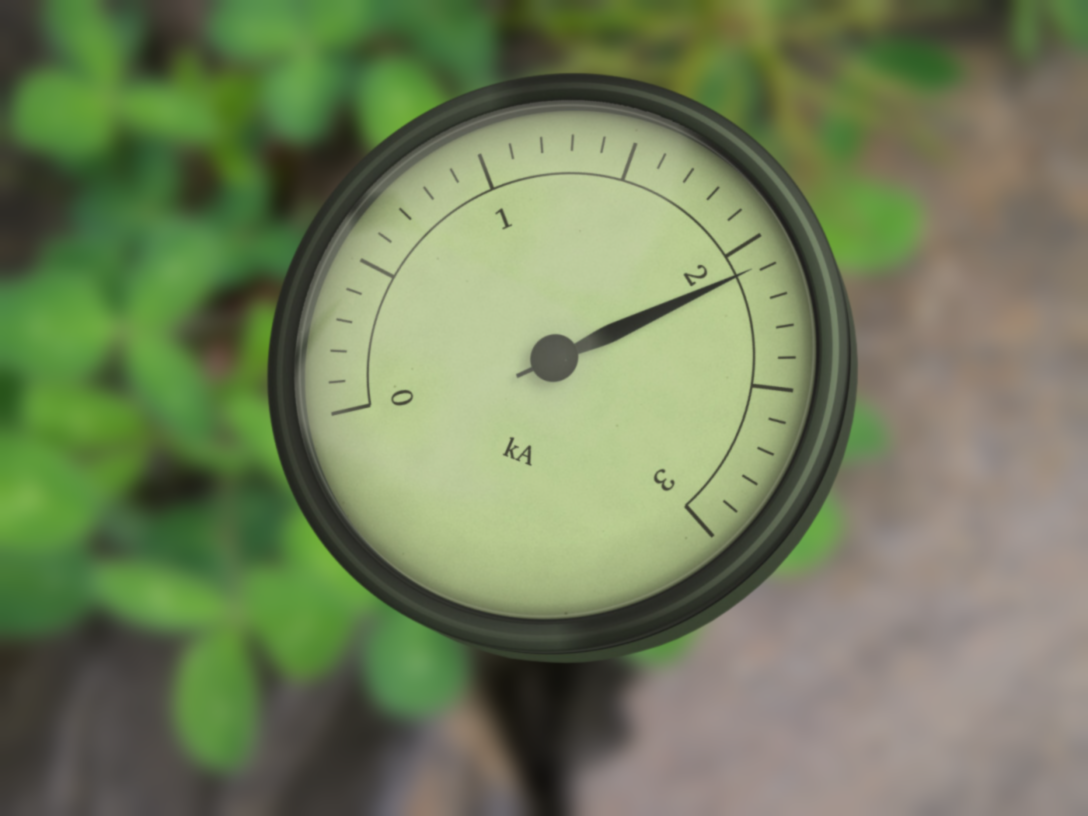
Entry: kA 2.1
